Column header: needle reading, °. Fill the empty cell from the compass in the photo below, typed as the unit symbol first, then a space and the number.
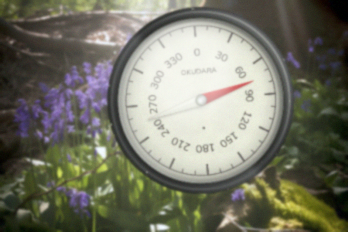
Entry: ° 75
